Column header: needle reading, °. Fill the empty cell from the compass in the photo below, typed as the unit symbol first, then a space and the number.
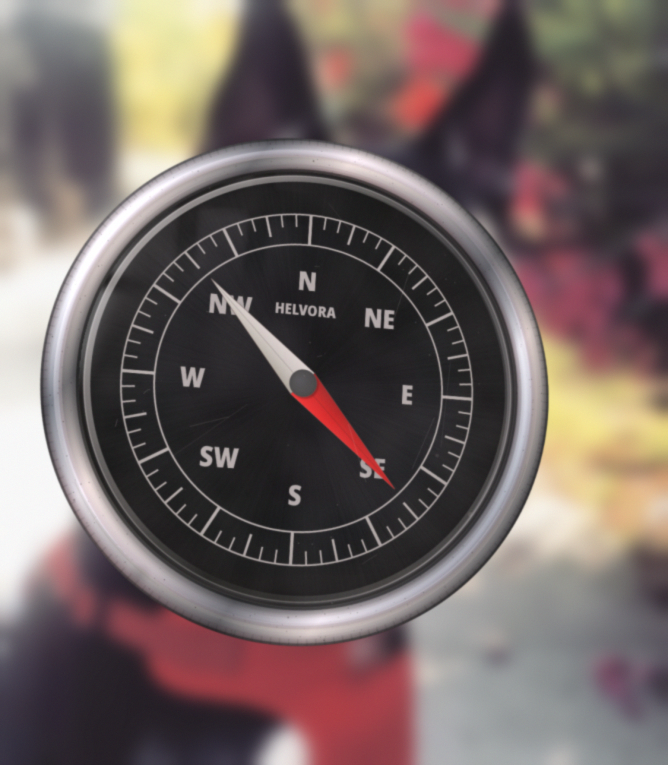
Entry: ° 135
